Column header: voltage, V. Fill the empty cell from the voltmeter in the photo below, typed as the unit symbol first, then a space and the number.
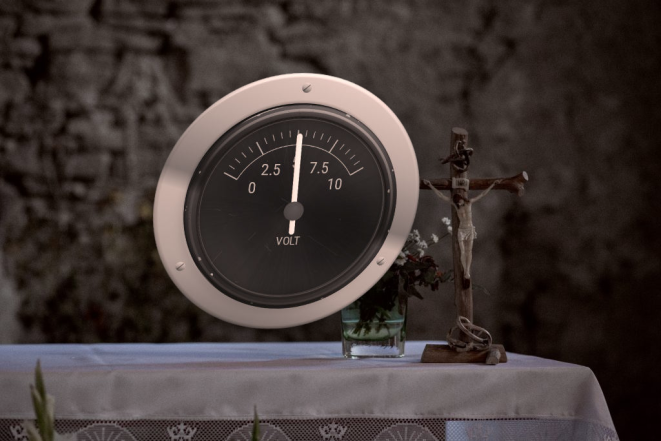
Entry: V 5
